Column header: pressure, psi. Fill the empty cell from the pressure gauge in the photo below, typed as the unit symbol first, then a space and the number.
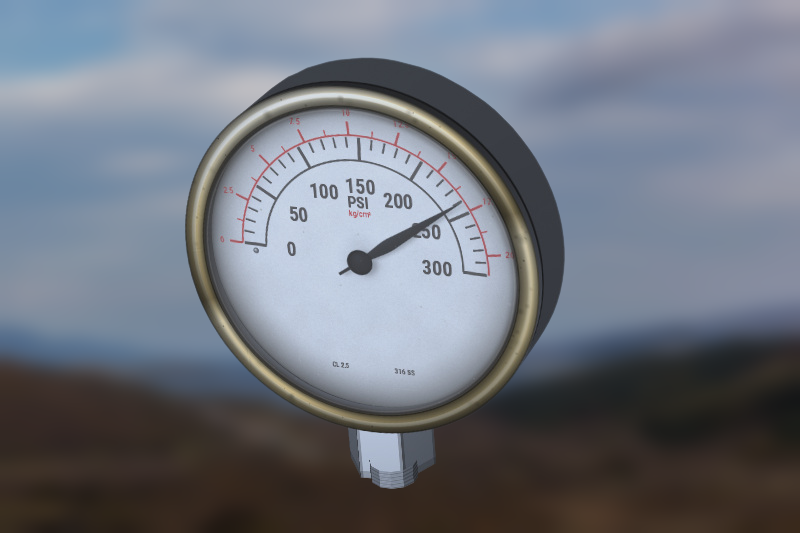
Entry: psi 240
